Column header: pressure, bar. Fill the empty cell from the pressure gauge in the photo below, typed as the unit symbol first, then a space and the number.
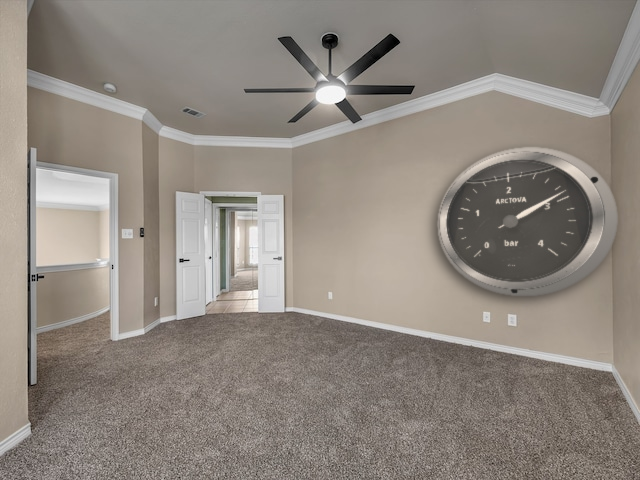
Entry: bar 2.9
